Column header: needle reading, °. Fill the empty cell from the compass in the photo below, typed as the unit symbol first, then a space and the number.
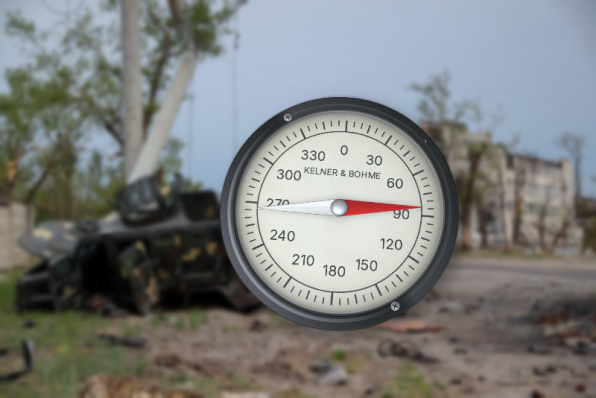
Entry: ° 85
